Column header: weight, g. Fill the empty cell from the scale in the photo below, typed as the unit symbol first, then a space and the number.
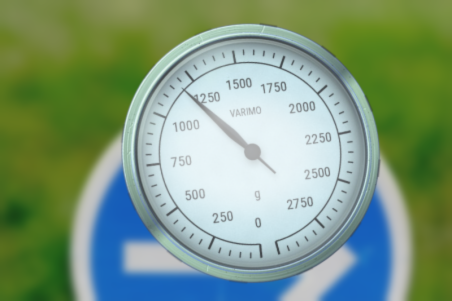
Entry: g 1175
